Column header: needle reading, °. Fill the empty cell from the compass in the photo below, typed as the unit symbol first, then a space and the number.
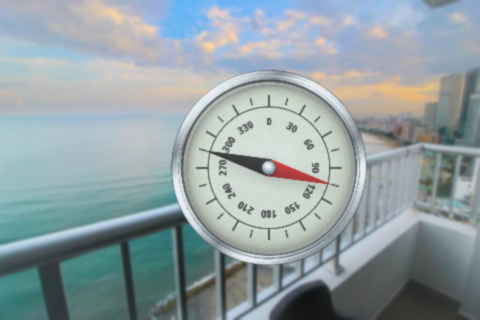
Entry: ° 105
